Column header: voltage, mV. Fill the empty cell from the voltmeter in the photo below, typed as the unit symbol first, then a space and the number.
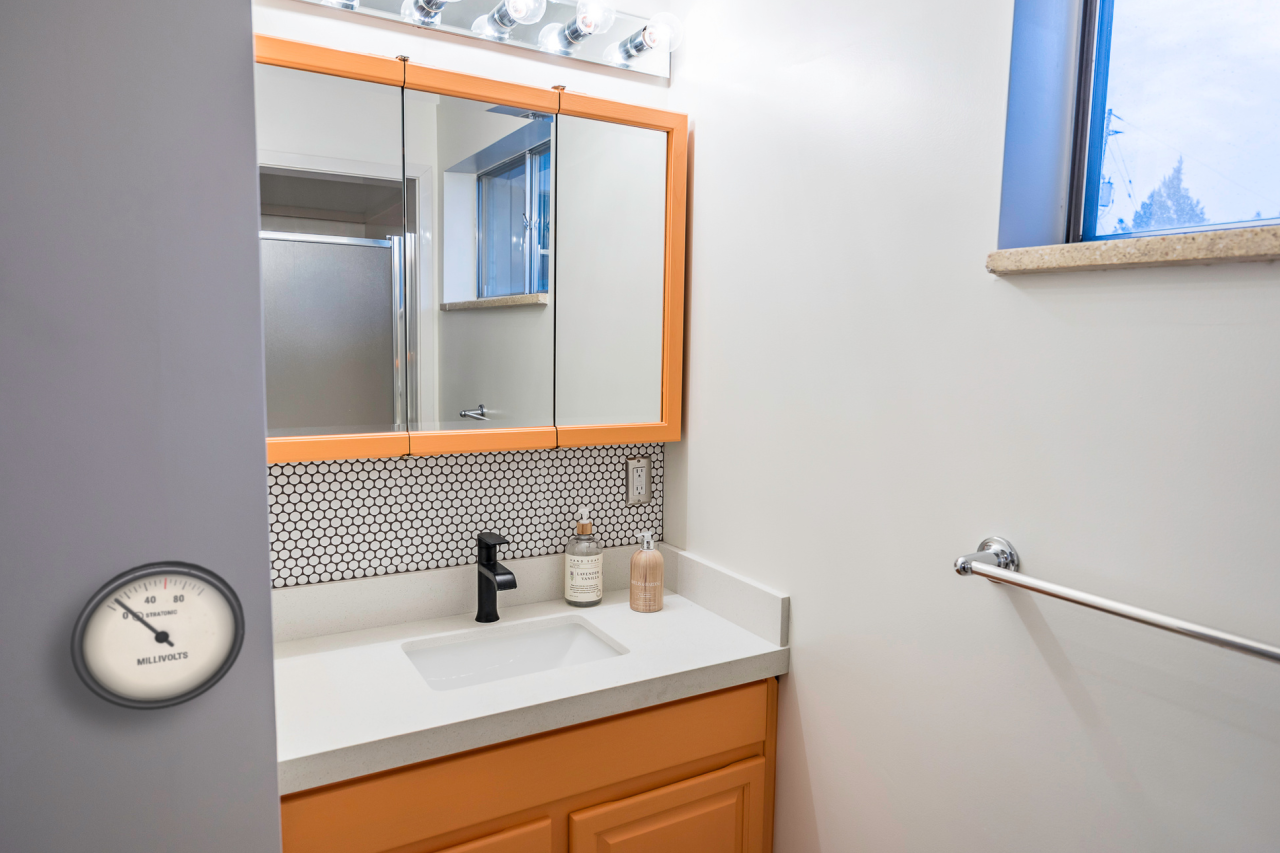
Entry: mV 10
